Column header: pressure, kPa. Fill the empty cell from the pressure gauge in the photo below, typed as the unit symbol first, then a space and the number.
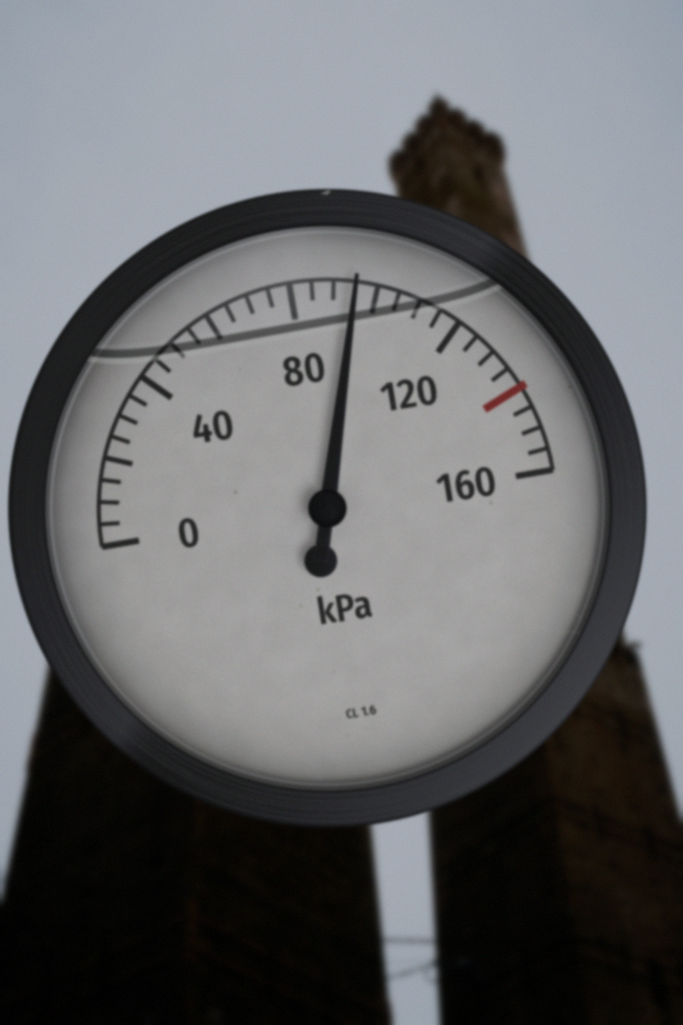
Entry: kPa 95
